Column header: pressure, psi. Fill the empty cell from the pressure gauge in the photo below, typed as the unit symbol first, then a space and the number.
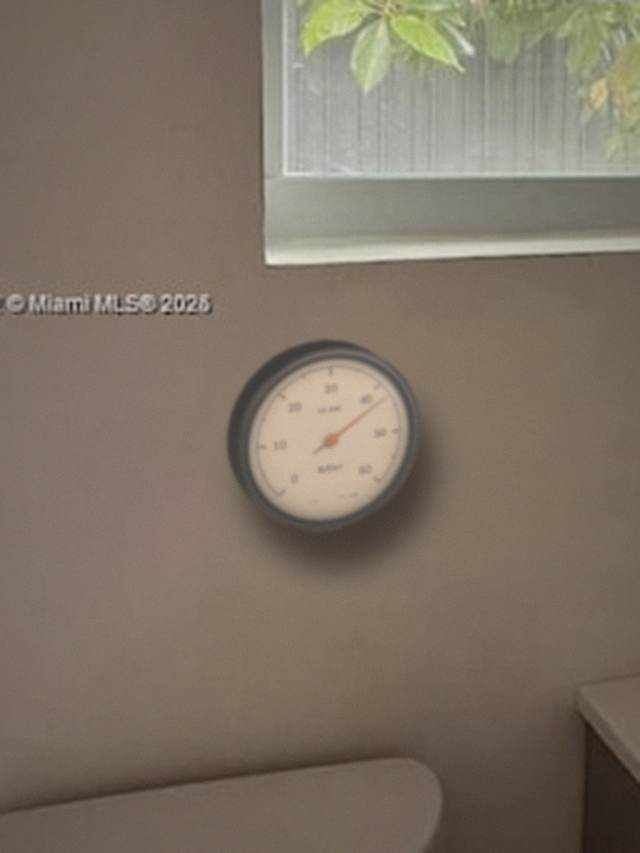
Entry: psi 42.5
